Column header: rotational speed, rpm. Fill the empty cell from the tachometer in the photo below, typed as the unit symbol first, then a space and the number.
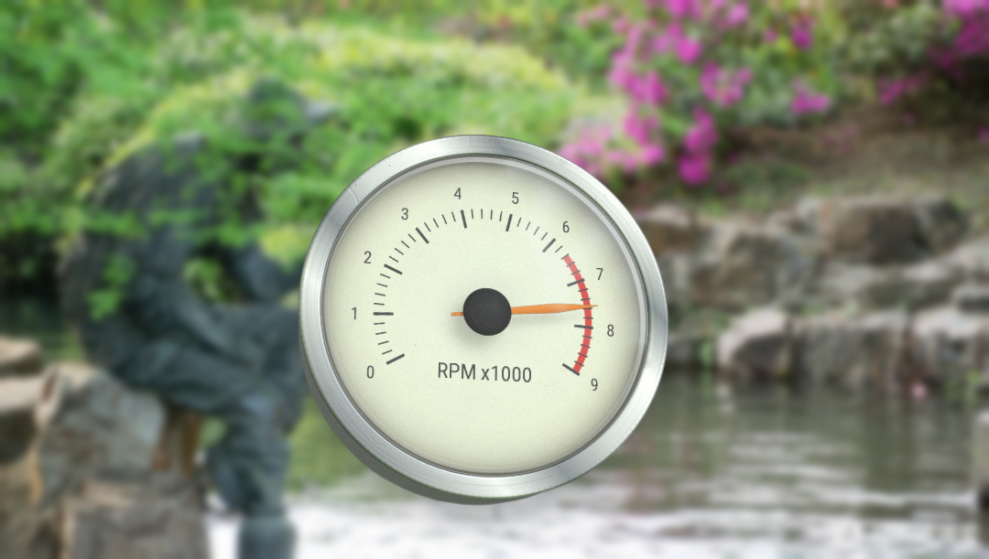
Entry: rpm 7600
